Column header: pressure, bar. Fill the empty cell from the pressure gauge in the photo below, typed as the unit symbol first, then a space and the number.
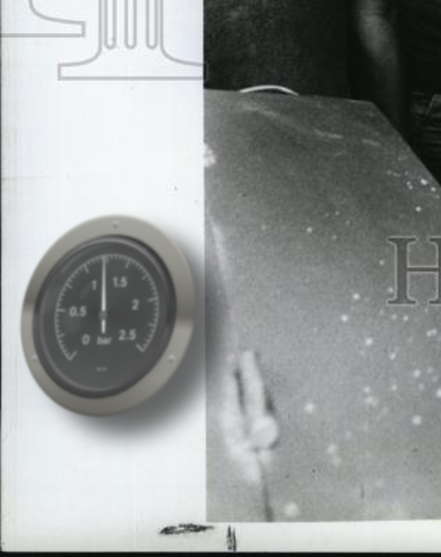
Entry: bar 1.25
